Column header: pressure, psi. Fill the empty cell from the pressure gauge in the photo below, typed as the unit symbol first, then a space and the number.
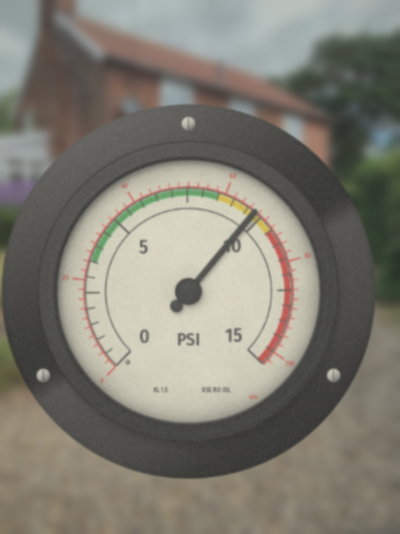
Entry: psi 9.75
